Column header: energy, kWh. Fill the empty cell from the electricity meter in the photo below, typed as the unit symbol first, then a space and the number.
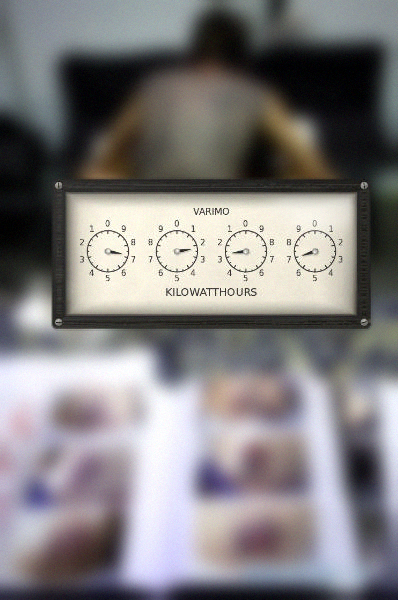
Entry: kWh 7227
